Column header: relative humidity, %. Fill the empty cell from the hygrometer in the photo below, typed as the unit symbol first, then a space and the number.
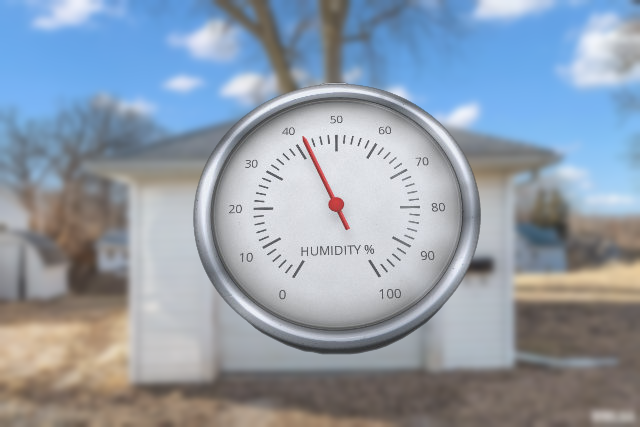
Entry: % 42
